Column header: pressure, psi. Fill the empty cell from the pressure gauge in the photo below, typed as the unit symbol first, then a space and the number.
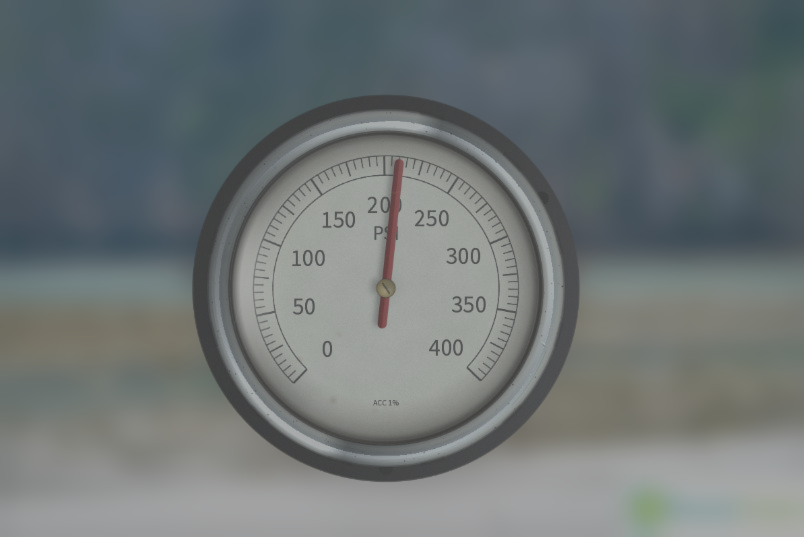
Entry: psi 210
